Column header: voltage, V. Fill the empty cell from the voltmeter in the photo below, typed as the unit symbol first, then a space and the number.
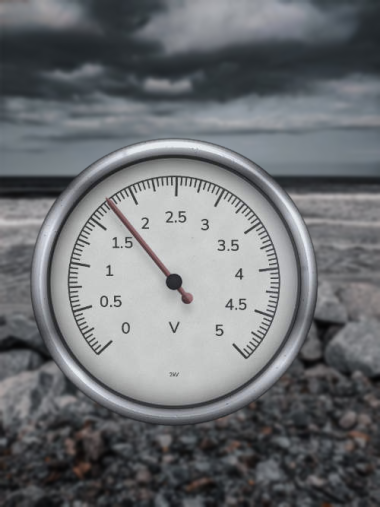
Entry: V 1.75
